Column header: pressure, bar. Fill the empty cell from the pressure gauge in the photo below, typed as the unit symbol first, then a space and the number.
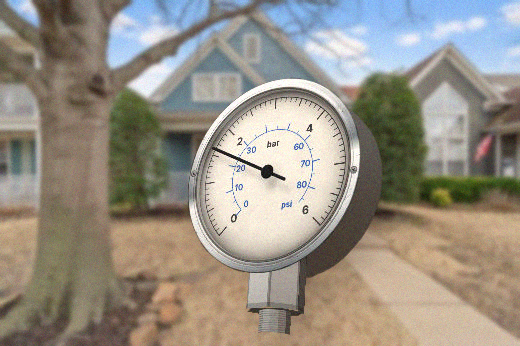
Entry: bar 1.6
